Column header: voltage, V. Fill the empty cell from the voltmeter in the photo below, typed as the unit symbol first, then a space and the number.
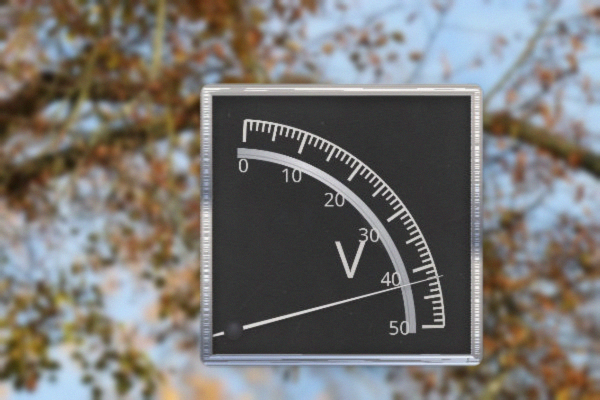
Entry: V 42
